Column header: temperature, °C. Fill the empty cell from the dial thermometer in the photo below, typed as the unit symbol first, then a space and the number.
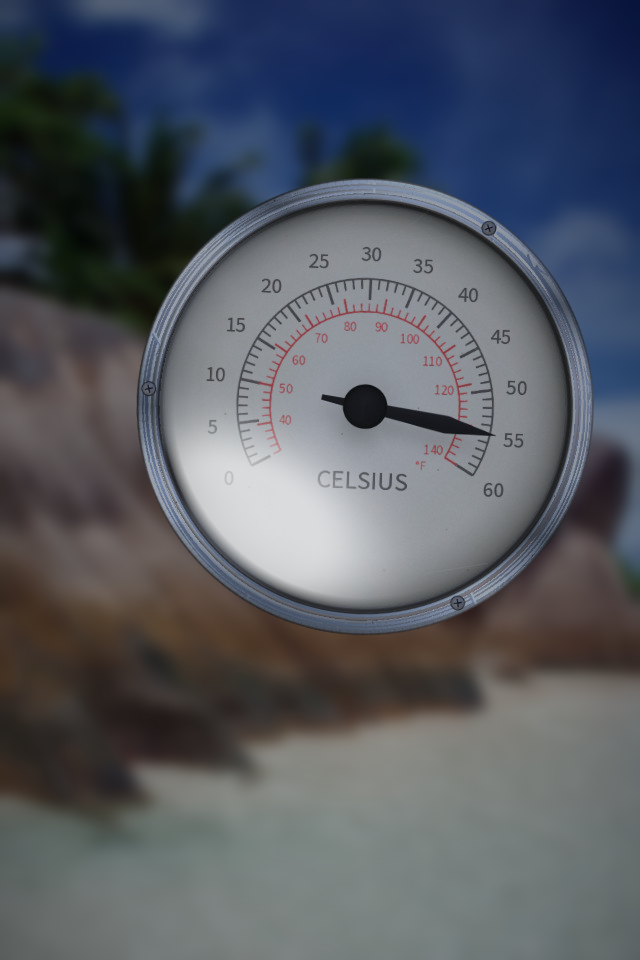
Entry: °C 55
